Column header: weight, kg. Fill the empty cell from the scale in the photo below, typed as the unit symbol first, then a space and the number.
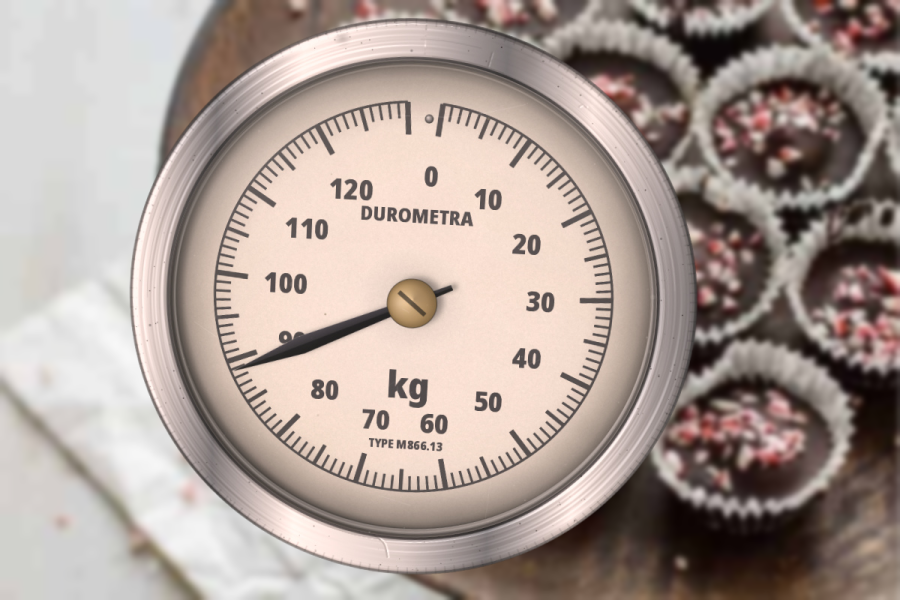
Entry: kg 89
